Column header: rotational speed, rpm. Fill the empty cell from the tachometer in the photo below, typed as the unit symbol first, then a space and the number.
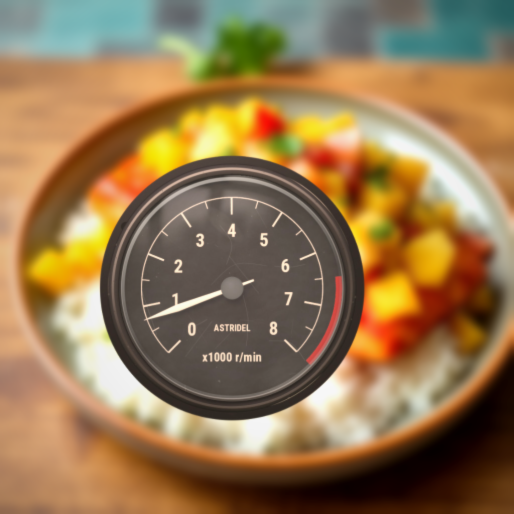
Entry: rpm 750
